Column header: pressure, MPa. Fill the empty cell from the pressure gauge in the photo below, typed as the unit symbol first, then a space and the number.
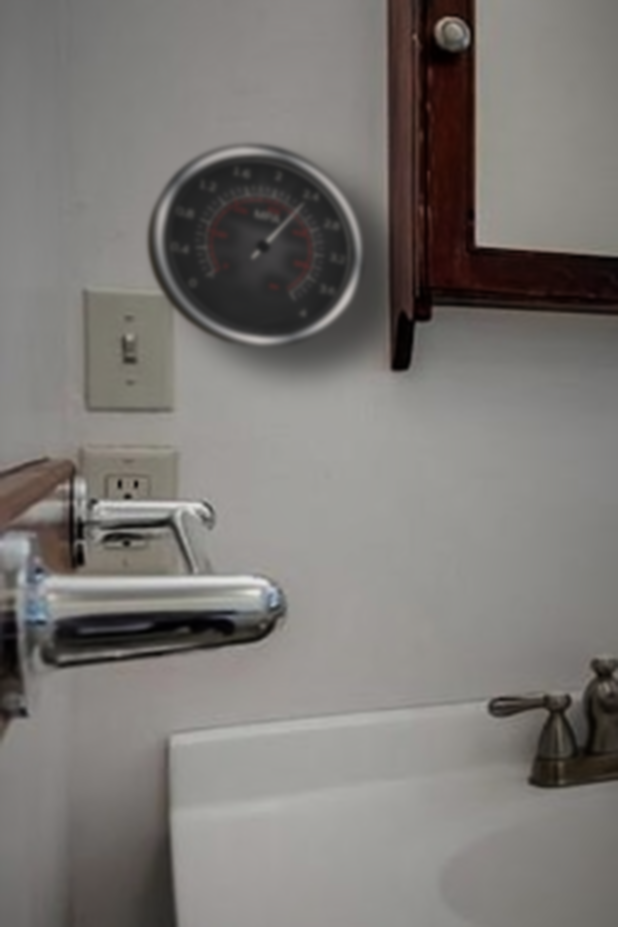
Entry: MPa 2.4
